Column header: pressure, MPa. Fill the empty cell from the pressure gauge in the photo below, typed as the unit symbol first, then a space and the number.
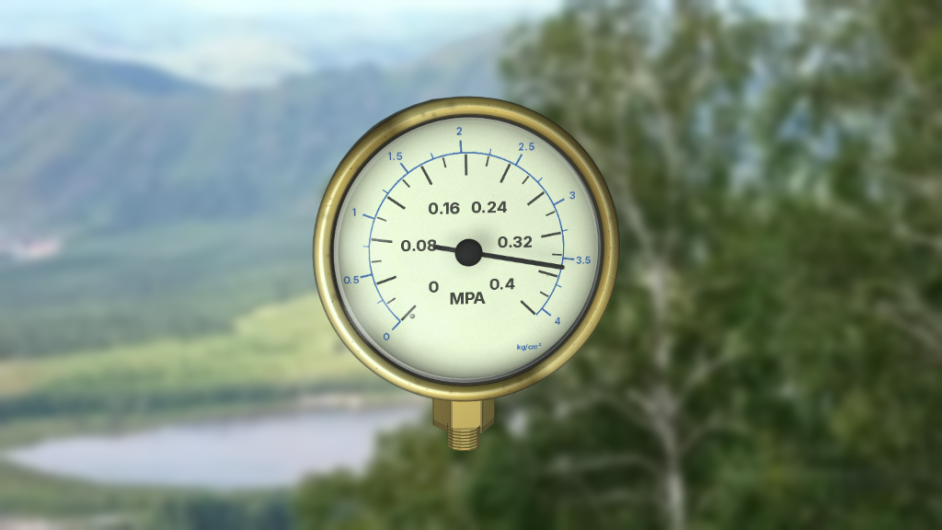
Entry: MPa 0.35
